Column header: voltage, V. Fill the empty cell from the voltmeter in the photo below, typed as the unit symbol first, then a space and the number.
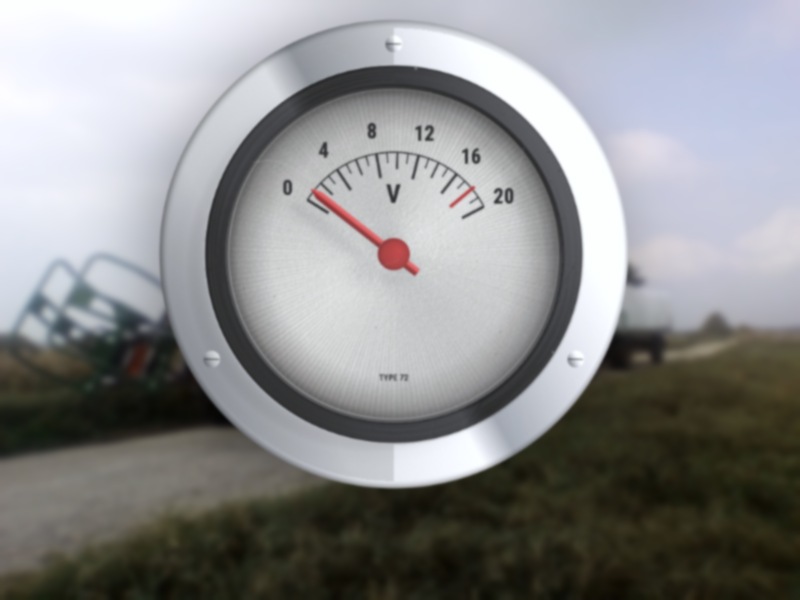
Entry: V 1
